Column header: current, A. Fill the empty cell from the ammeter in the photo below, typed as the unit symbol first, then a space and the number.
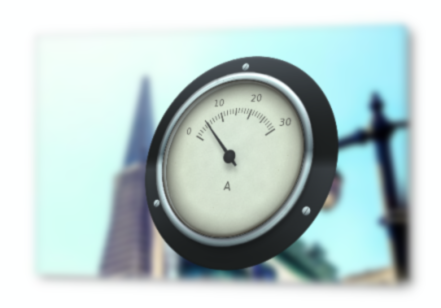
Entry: A 5
